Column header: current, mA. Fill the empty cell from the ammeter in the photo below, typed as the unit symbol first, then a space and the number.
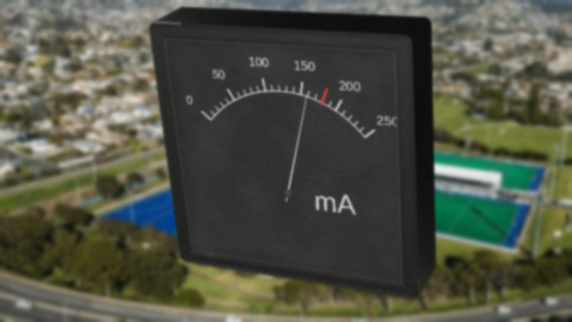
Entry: mA 160
